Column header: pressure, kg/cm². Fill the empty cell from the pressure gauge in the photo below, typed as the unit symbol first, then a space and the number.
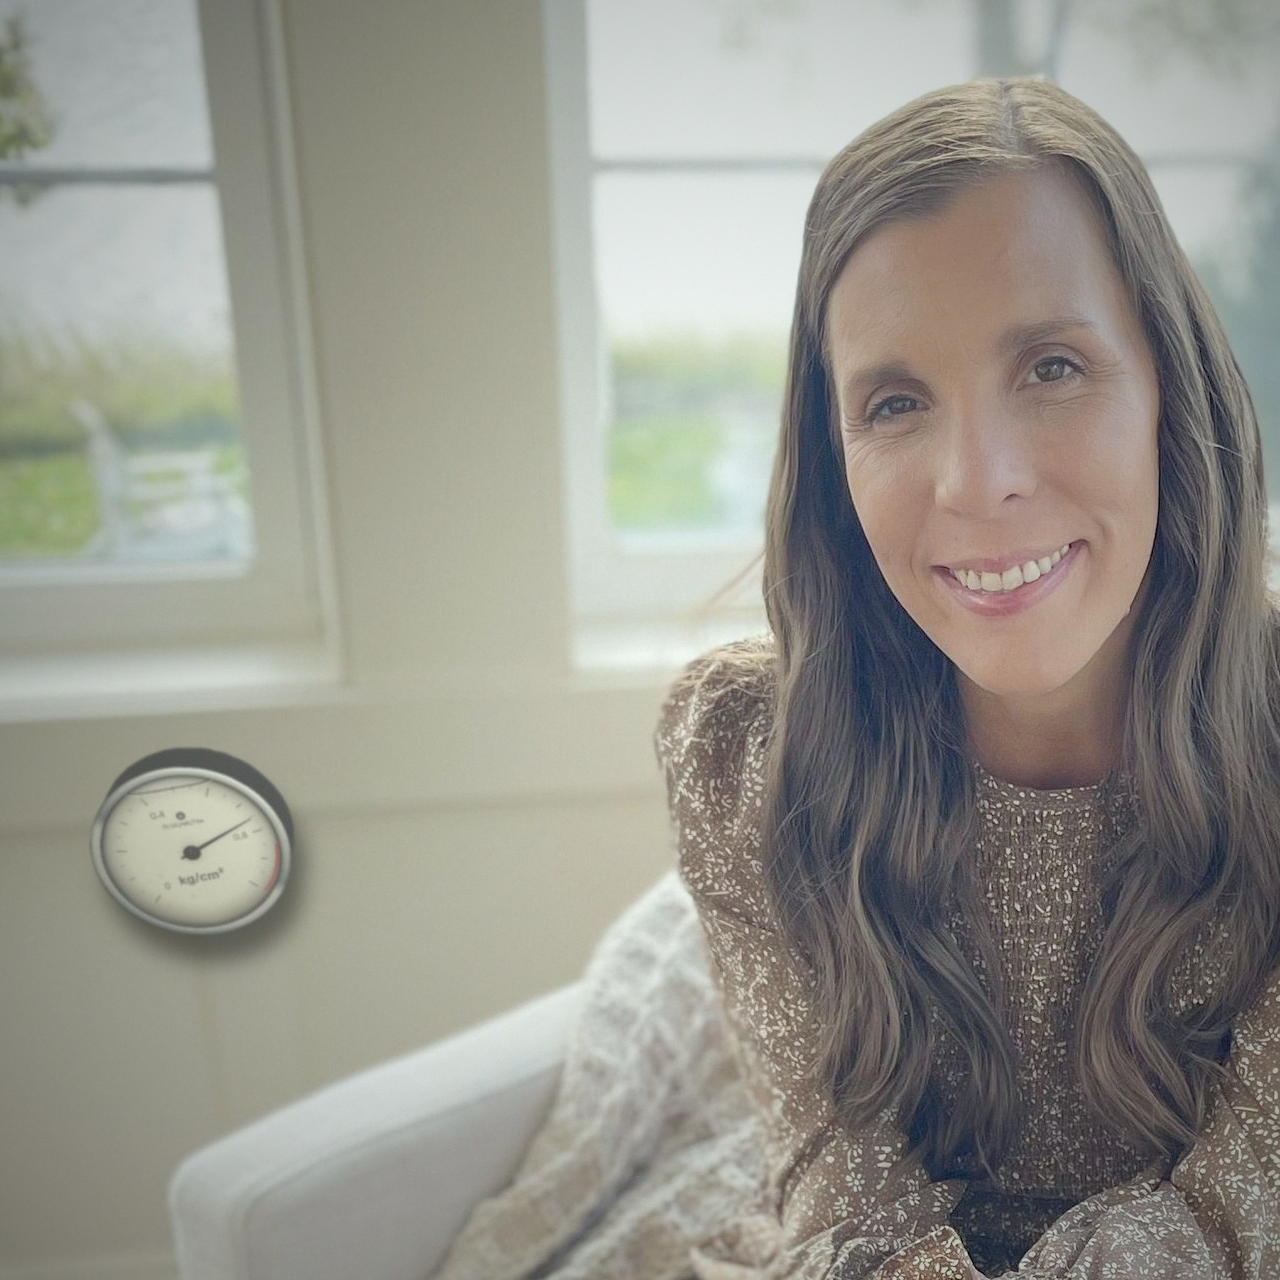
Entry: kg/cm² 0.75
